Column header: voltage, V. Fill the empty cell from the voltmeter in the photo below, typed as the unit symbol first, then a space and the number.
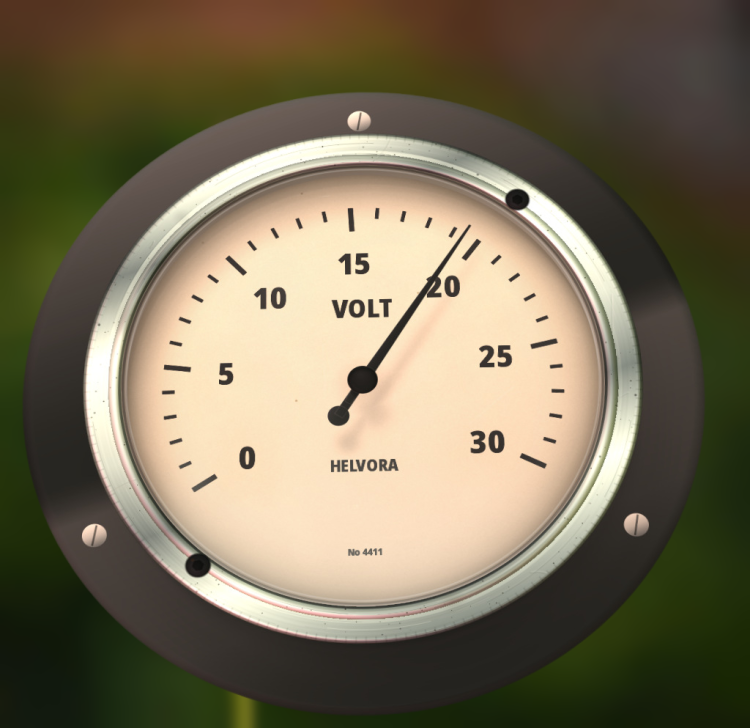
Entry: V 19.5
